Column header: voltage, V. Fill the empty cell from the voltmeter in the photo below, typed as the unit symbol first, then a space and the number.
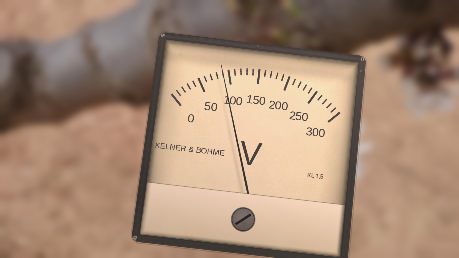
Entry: V 90
